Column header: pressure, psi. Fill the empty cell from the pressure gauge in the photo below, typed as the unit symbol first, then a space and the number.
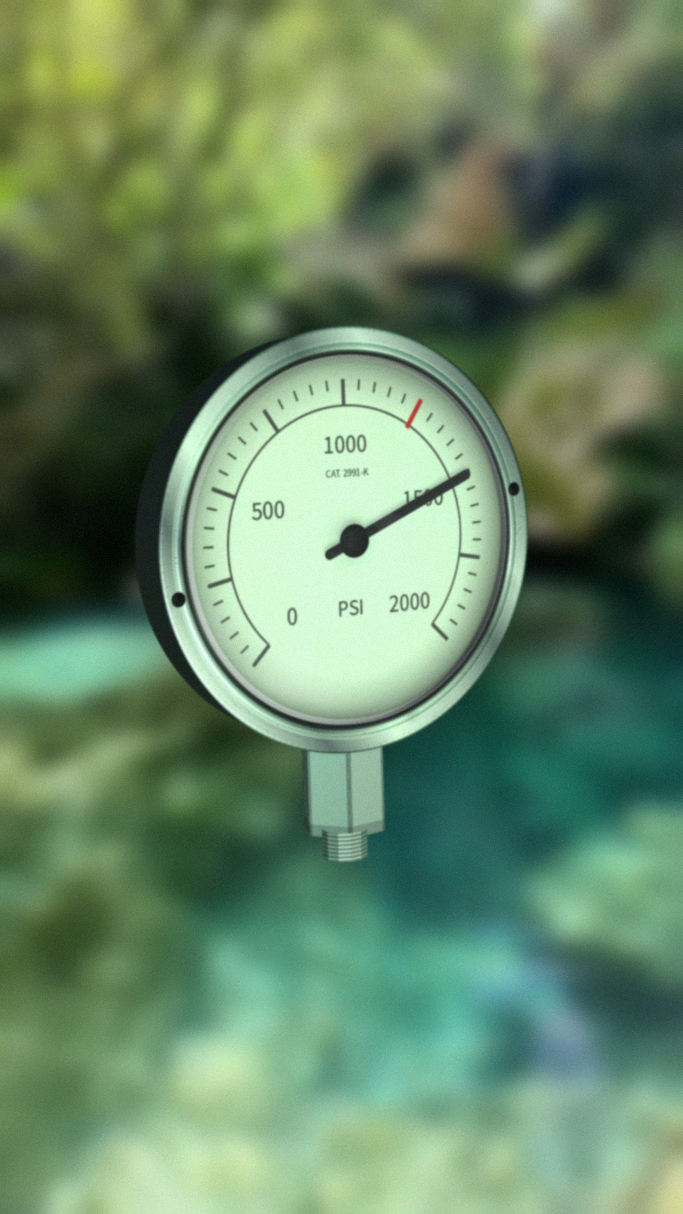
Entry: psi 1500
